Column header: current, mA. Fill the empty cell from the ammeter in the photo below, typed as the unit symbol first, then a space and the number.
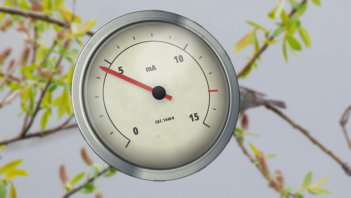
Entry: mA 4.5
